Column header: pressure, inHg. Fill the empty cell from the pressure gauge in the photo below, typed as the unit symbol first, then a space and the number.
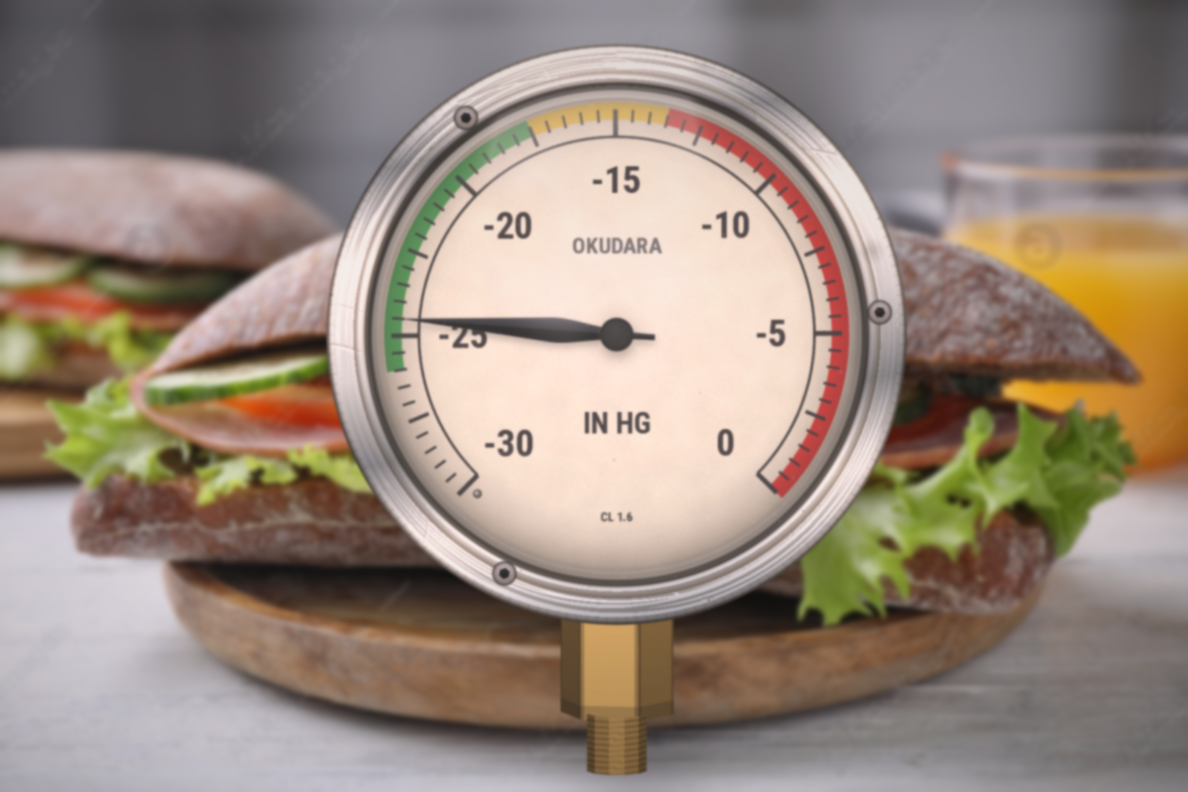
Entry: inHg -24.5
